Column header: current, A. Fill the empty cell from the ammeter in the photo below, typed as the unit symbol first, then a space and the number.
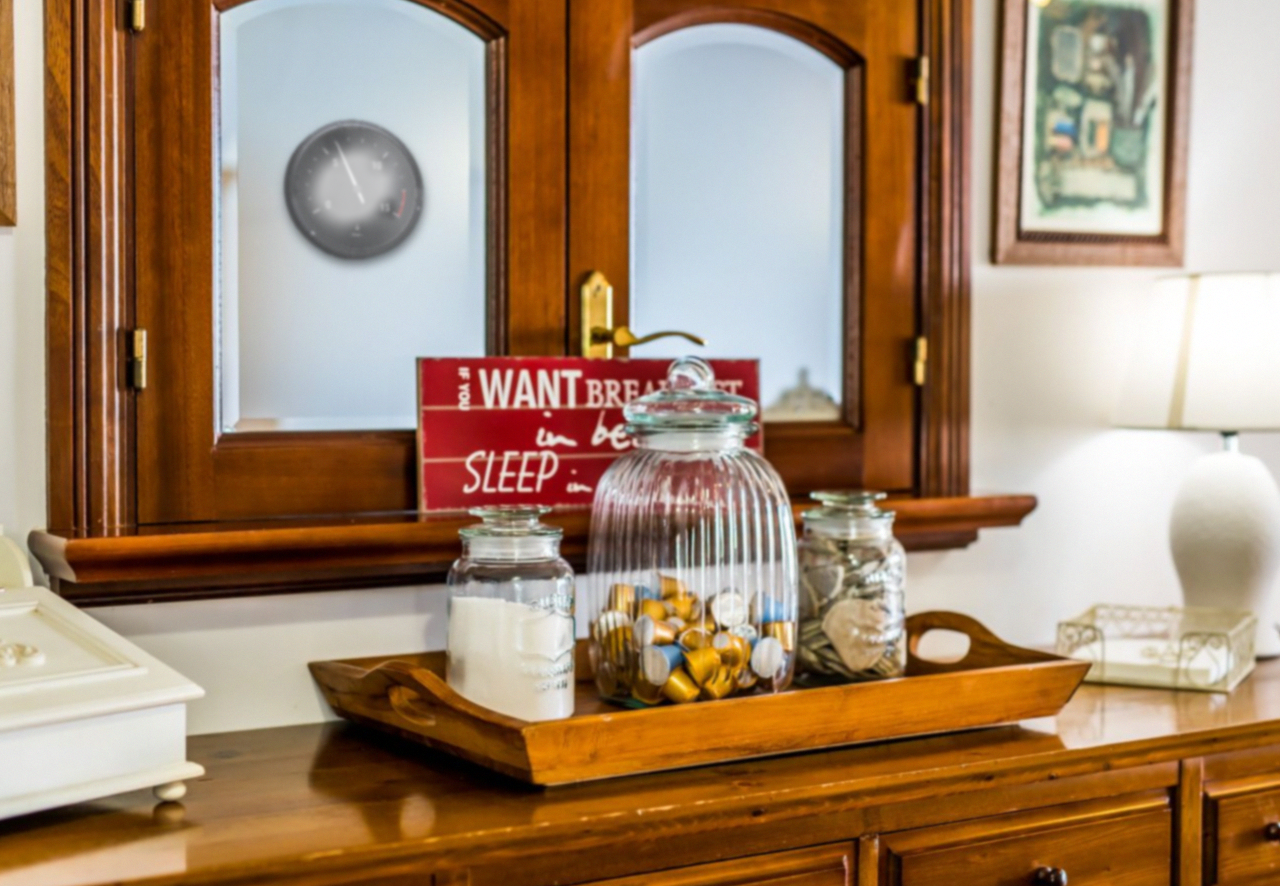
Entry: A 6
